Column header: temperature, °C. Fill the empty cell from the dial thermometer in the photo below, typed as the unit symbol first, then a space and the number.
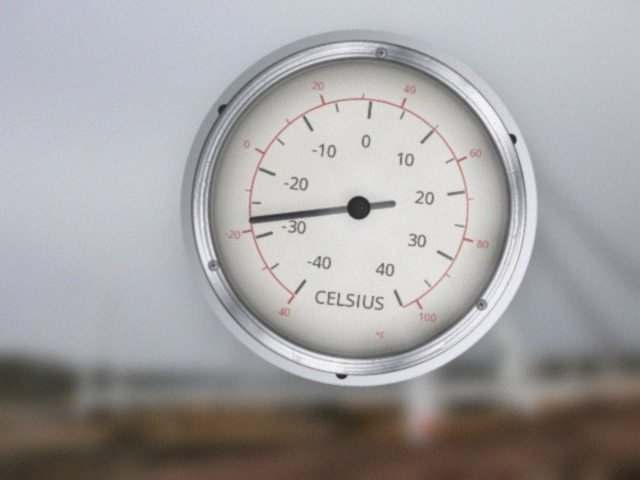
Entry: °C -27.5
